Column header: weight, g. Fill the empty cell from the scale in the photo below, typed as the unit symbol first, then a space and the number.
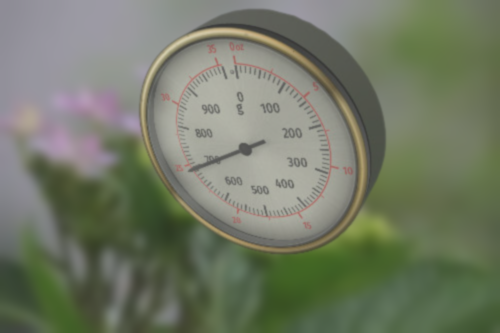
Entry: g 700
